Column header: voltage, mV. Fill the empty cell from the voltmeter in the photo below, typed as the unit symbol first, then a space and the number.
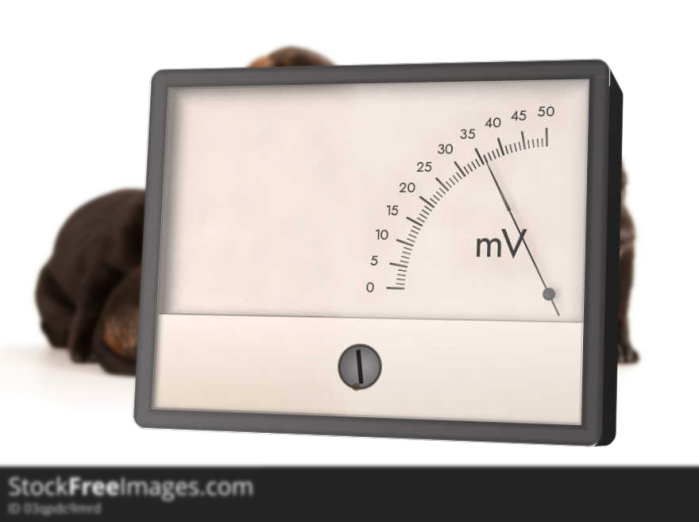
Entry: mV 36
